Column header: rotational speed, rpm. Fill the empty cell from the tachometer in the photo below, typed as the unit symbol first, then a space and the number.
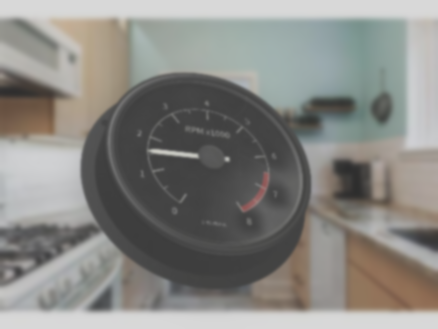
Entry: rpm 1500
